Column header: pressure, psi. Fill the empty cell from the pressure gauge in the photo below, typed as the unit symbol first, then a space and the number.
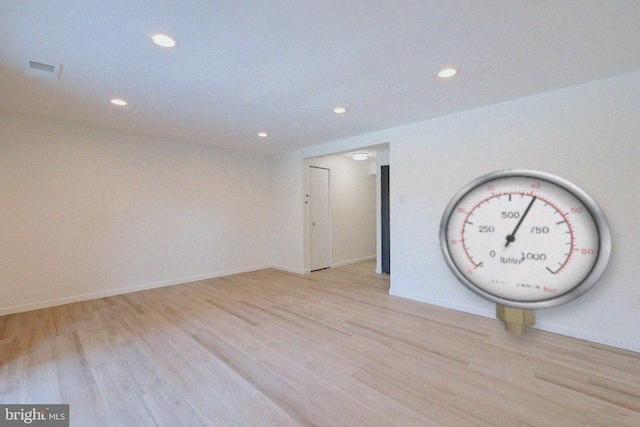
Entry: psi 600
